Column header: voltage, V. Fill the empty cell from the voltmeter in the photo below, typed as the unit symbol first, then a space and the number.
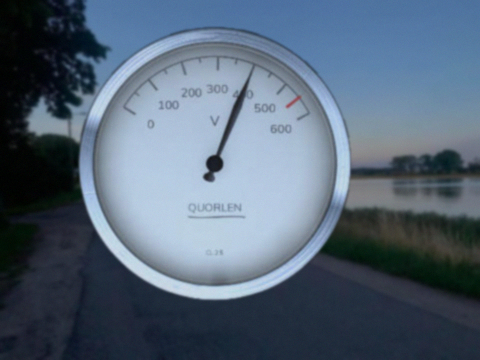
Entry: V 400
